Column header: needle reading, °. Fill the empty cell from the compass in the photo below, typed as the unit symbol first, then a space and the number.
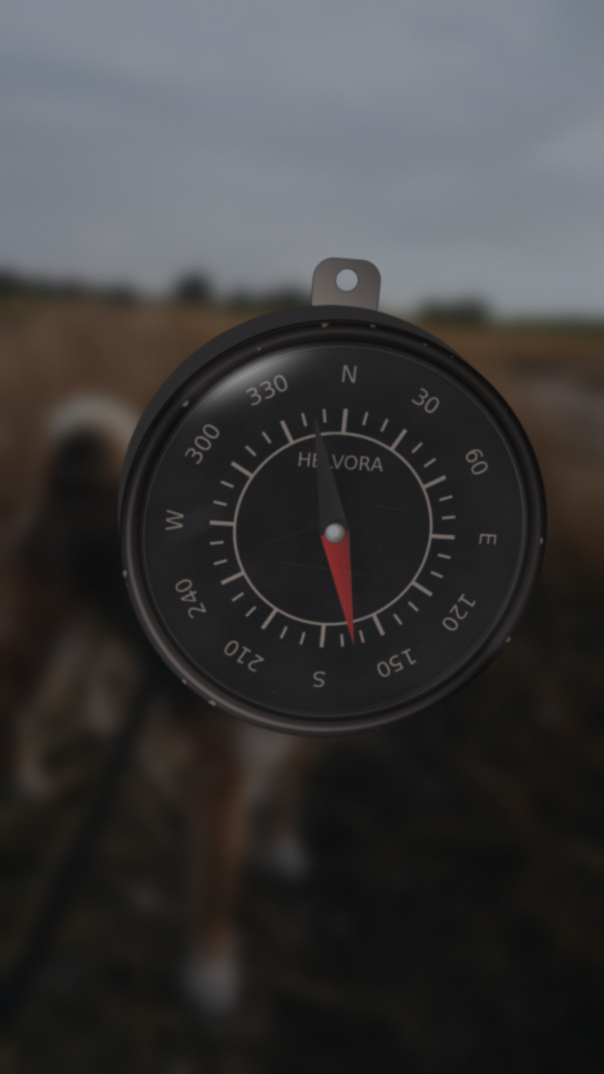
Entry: ° 165
